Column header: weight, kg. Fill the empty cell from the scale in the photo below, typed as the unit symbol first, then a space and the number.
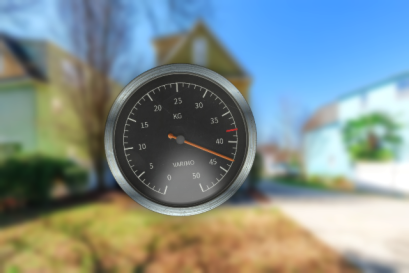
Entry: kg 43
